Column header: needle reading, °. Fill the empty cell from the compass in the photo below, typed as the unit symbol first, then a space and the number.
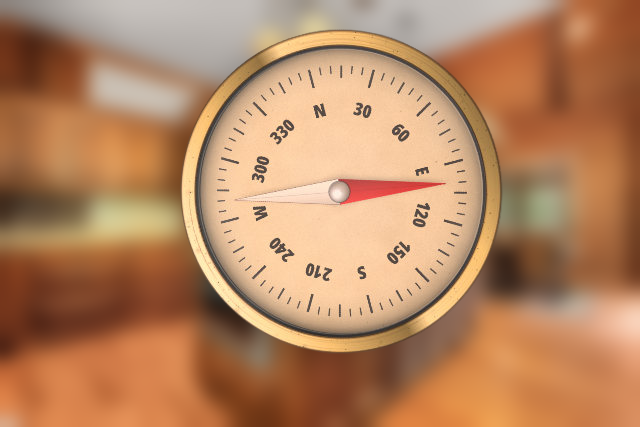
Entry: ° 100
